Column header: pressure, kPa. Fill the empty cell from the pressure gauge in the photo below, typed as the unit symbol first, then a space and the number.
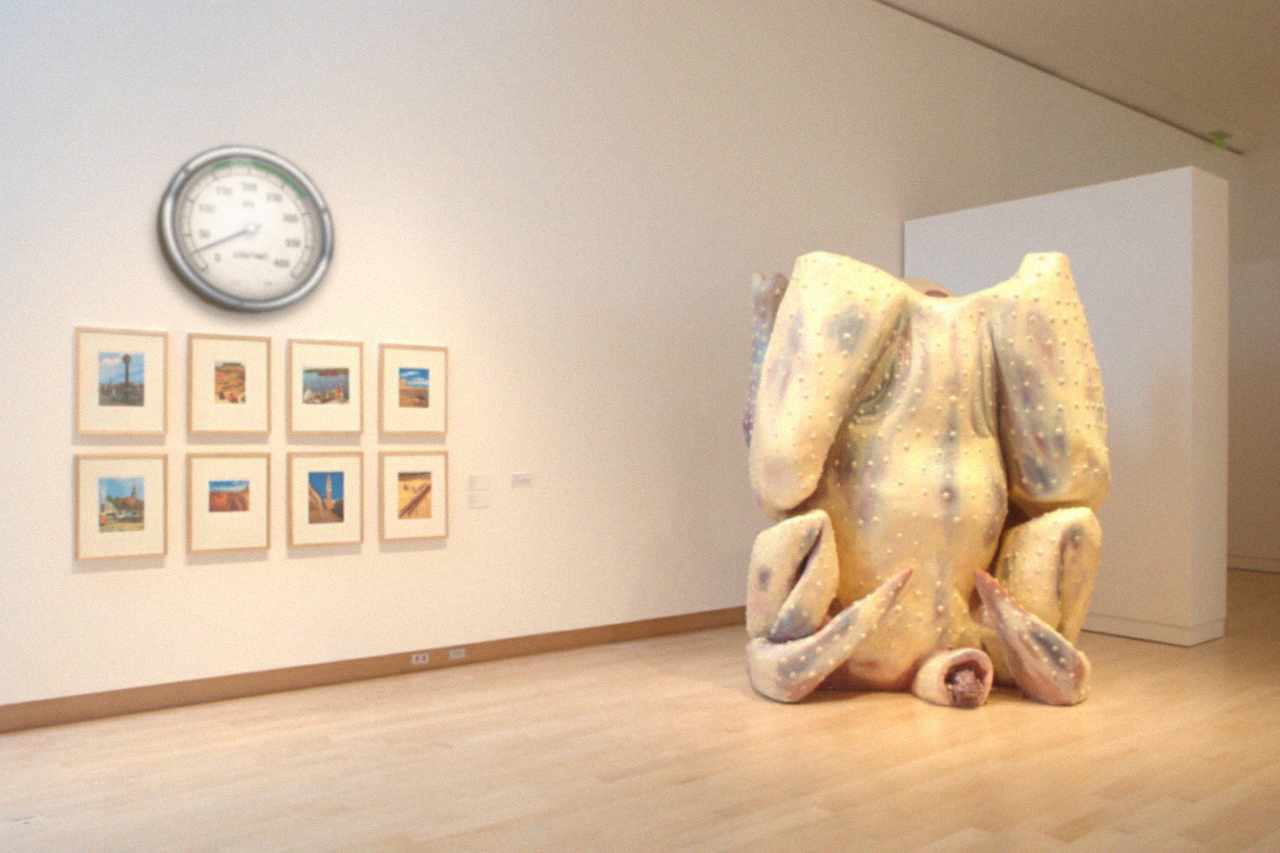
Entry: kPa 25
